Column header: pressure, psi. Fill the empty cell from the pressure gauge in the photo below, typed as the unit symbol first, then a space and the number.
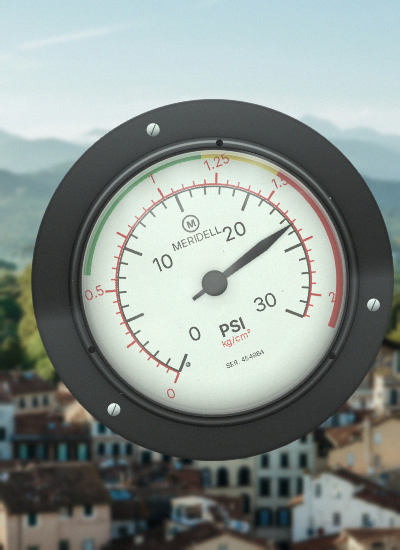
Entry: psi 23.5
